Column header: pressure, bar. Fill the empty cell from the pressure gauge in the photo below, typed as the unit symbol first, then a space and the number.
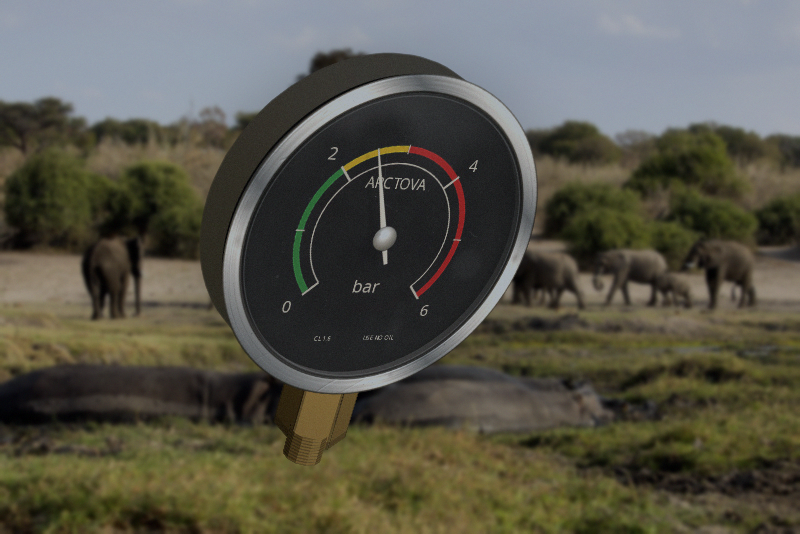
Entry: bar 2.5
